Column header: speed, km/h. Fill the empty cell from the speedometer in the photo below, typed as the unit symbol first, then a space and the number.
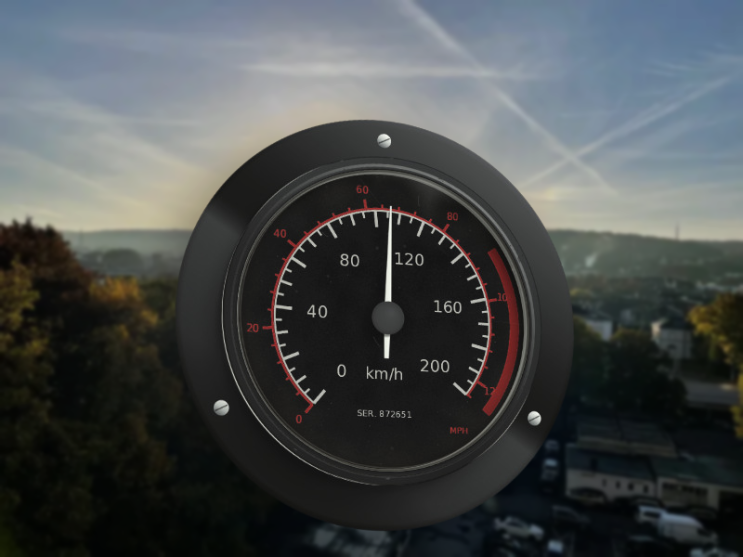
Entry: km/h 105
